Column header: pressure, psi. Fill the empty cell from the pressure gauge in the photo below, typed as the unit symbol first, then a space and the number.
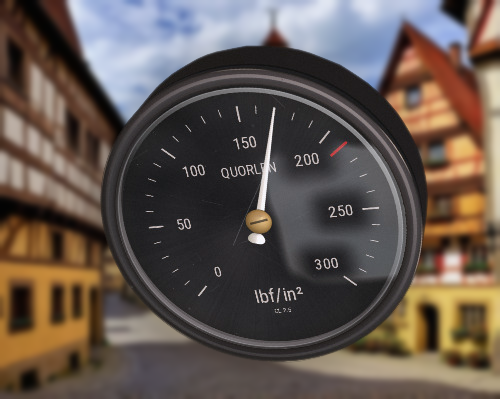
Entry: psi 170
